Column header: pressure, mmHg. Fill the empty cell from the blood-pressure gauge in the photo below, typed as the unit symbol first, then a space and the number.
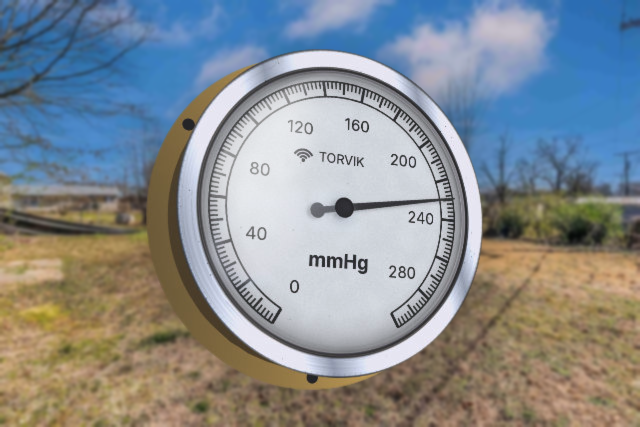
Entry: mmHg 230
